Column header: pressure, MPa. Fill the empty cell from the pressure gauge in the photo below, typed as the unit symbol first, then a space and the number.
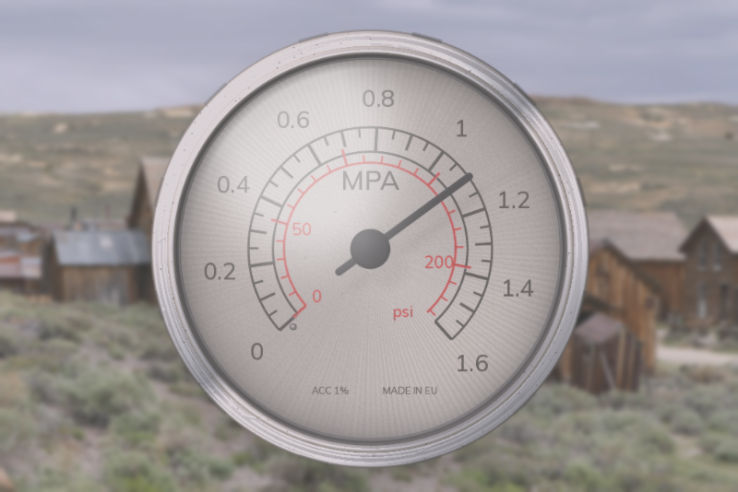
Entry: MPa 1.1
